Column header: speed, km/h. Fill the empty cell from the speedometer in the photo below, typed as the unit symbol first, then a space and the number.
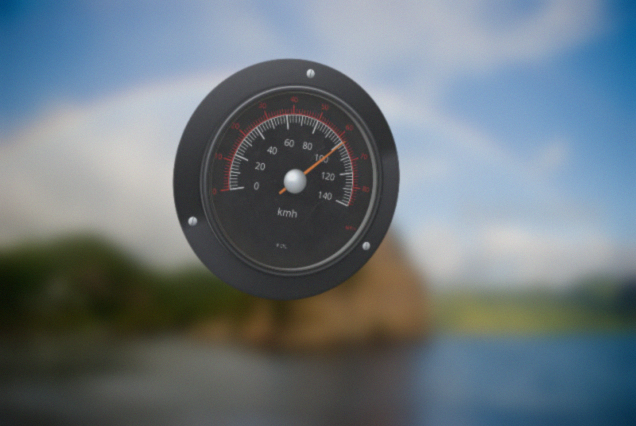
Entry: km/h 100
